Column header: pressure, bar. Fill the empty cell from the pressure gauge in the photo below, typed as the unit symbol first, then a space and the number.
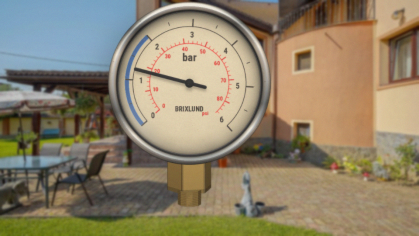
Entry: bar 1.25
